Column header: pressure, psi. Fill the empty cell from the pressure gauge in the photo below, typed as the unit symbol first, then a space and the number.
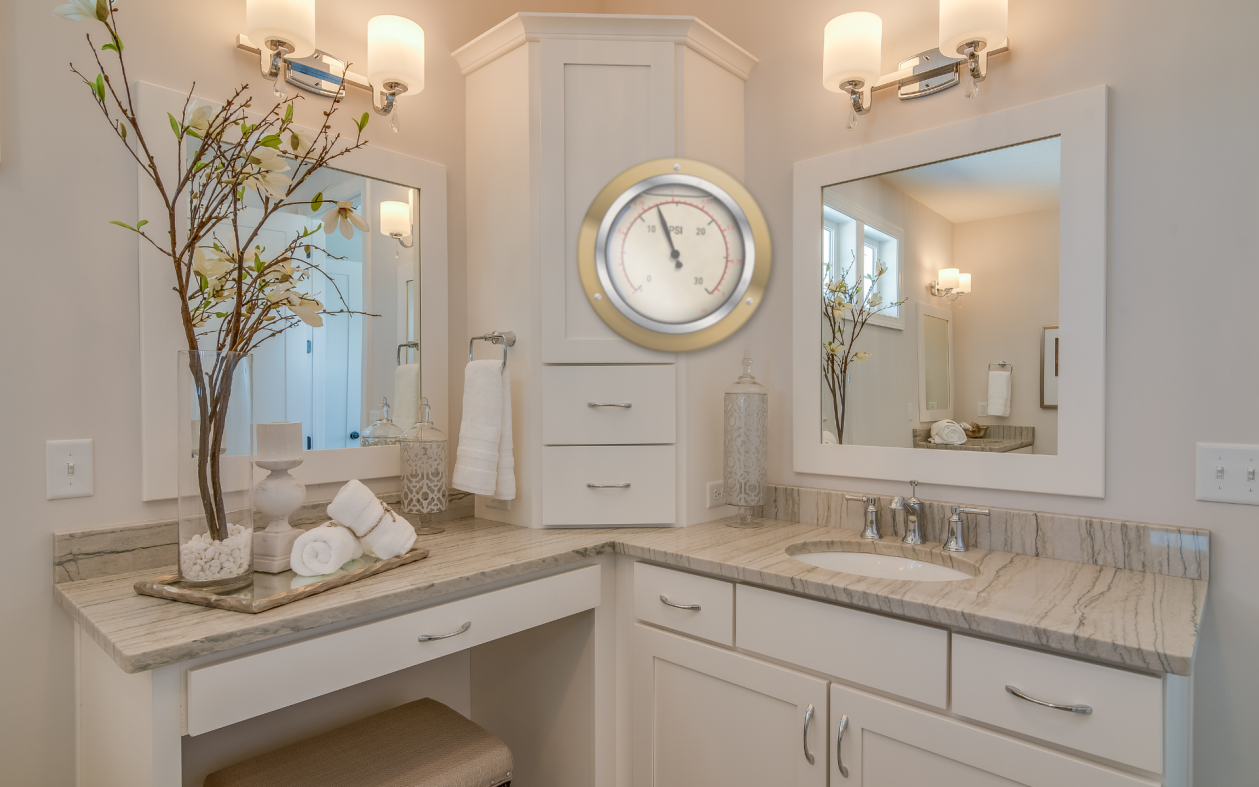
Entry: psi 12.5
